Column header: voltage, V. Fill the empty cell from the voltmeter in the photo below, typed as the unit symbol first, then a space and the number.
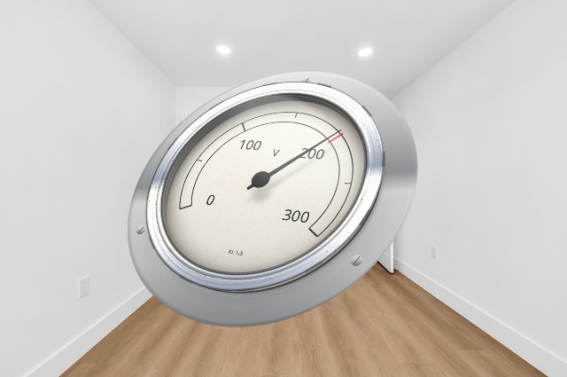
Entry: V 200
